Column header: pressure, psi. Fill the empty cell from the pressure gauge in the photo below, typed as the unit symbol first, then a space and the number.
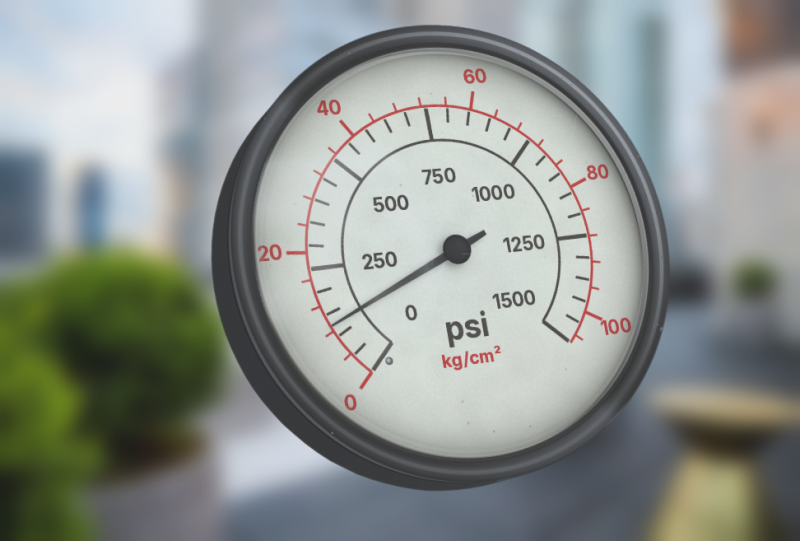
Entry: psi 125
